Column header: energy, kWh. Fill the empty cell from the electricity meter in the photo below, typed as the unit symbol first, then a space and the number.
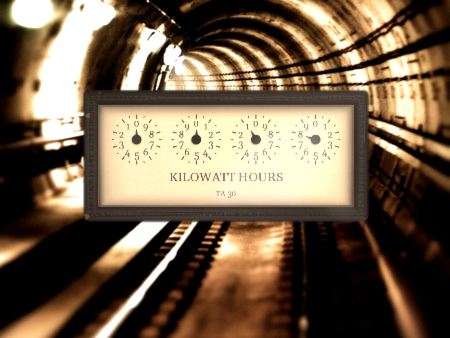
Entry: kWh 8
